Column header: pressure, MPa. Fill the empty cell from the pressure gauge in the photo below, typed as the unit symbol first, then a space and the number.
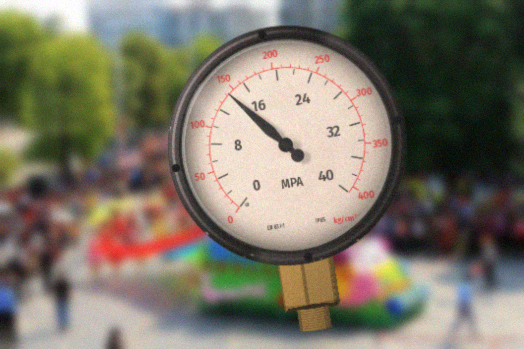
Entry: MPa 14
